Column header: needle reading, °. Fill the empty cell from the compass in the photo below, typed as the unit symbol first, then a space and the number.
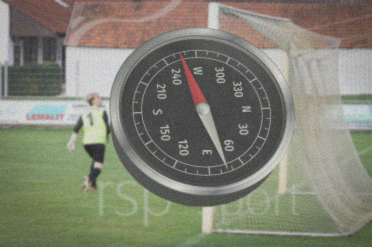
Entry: ° 255
